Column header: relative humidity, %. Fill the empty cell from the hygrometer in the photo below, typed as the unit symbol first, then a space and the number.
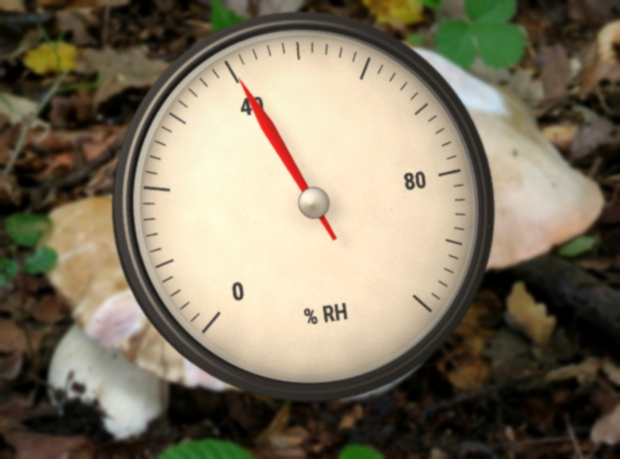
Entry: % 40
